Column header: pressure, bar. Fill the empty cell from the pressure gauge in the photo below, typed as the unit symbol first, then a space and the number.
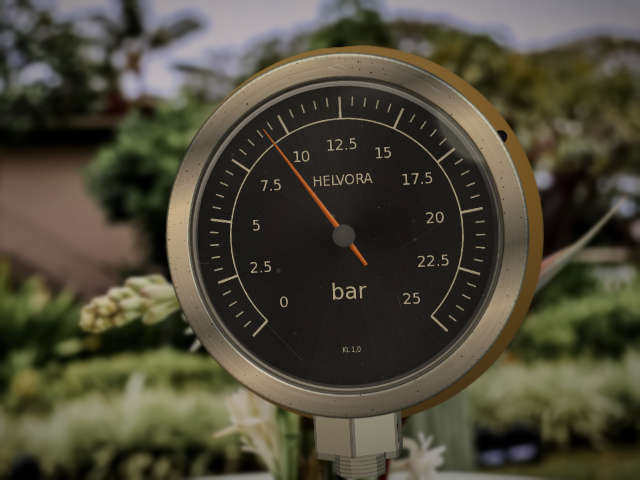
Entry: bar 9.25
